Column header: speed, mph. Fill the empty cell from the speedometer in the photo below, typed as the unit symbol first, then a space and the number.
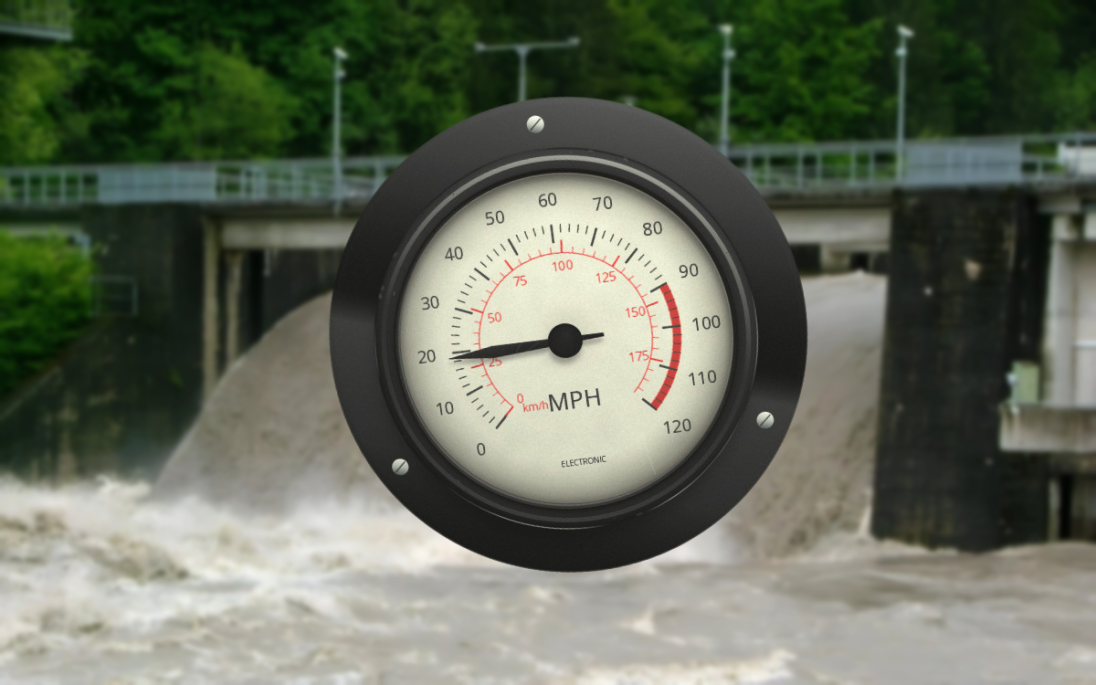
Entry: mph 19
